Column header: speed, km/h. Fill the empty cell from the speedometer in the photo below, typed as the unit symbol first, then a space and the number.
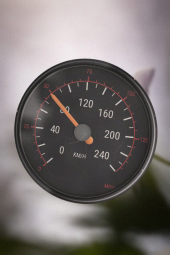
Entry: km/h 80
